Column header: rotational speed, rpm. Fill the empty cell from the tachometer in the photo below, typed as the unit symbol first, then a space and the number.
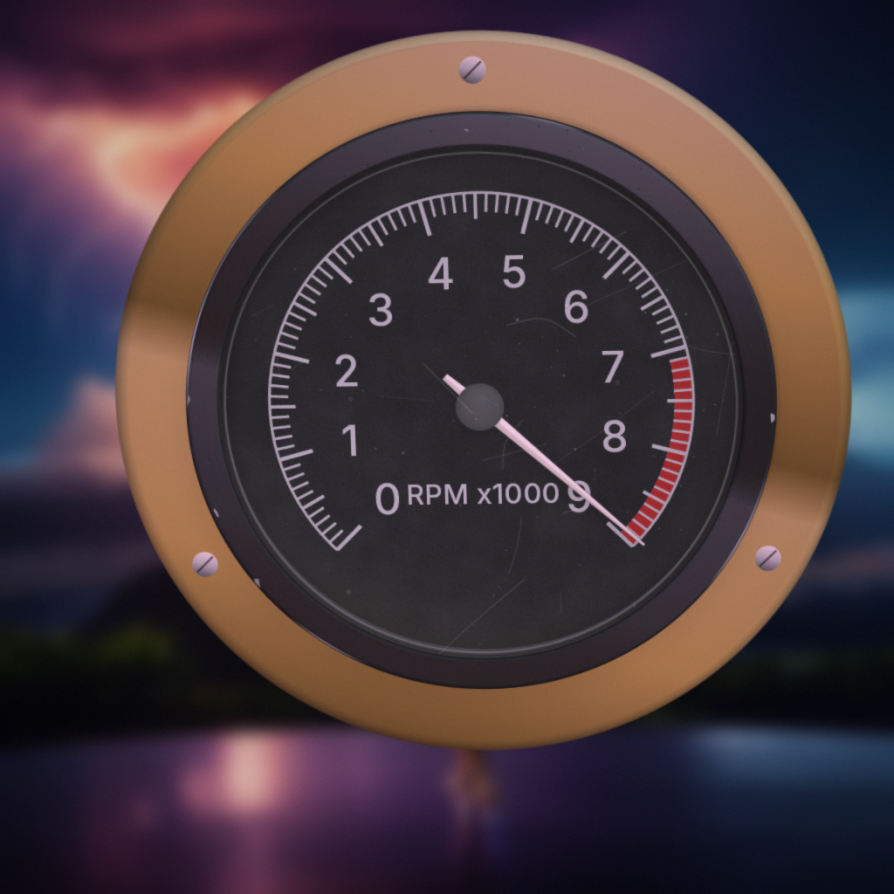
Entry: rpm 8900
